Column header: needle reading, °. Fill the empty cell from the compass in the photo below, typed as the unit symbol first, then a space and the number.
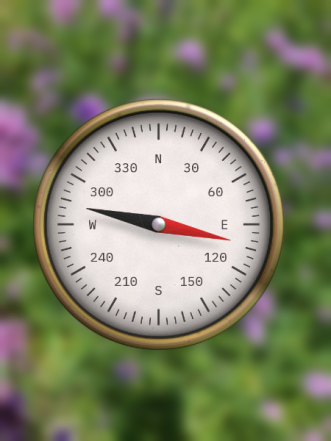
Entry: ° 102.5
